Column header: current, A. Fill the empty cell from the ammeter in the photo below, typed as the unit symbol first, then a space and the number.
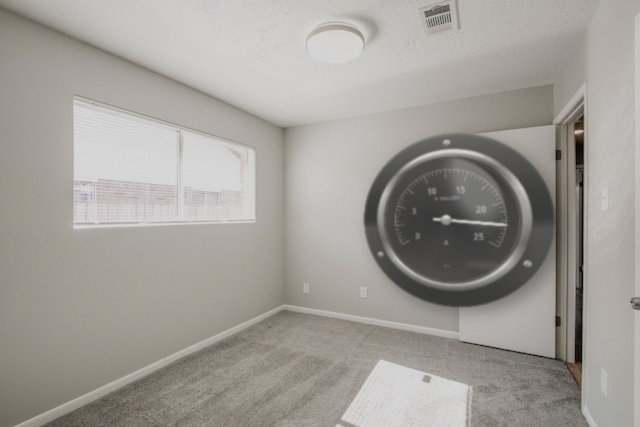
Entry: A 22.5
